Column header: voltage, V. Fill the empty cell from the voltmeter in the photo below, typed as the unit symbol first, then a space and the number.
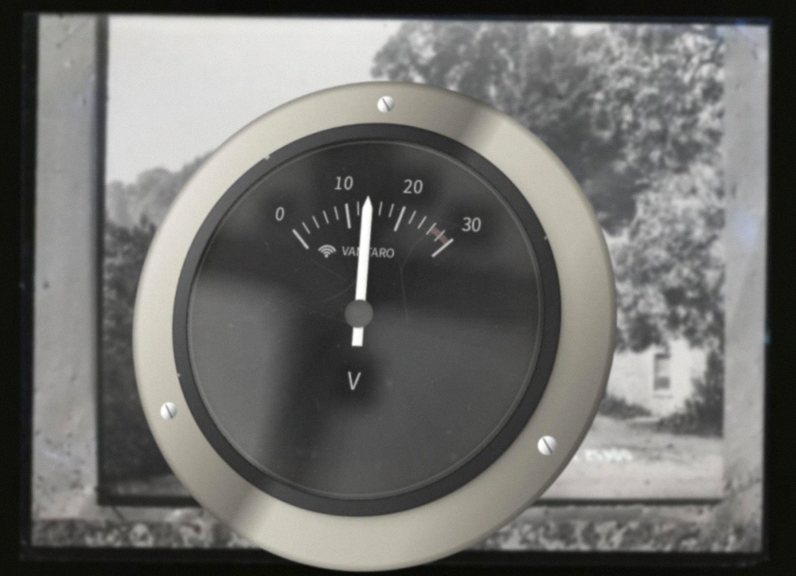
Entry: V 14
